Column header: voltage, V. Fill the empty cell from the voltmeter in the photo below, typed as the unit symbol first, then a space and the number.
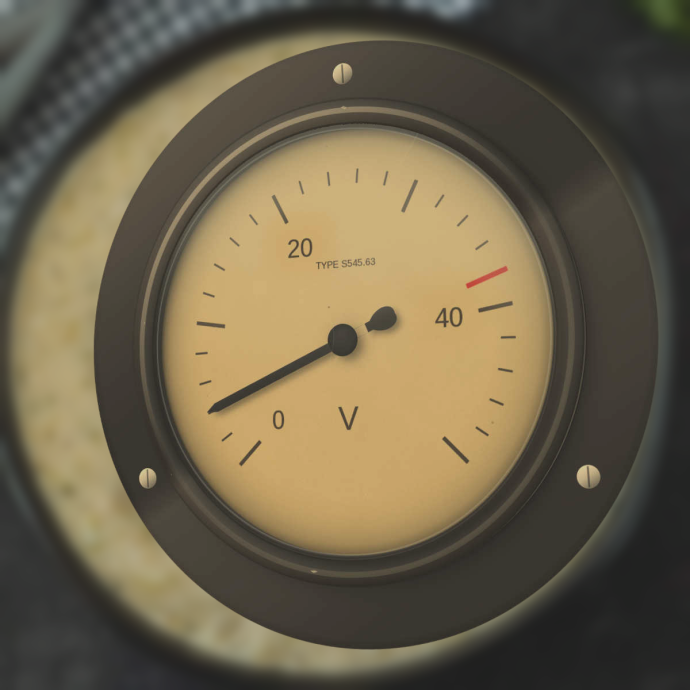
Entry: V 4
